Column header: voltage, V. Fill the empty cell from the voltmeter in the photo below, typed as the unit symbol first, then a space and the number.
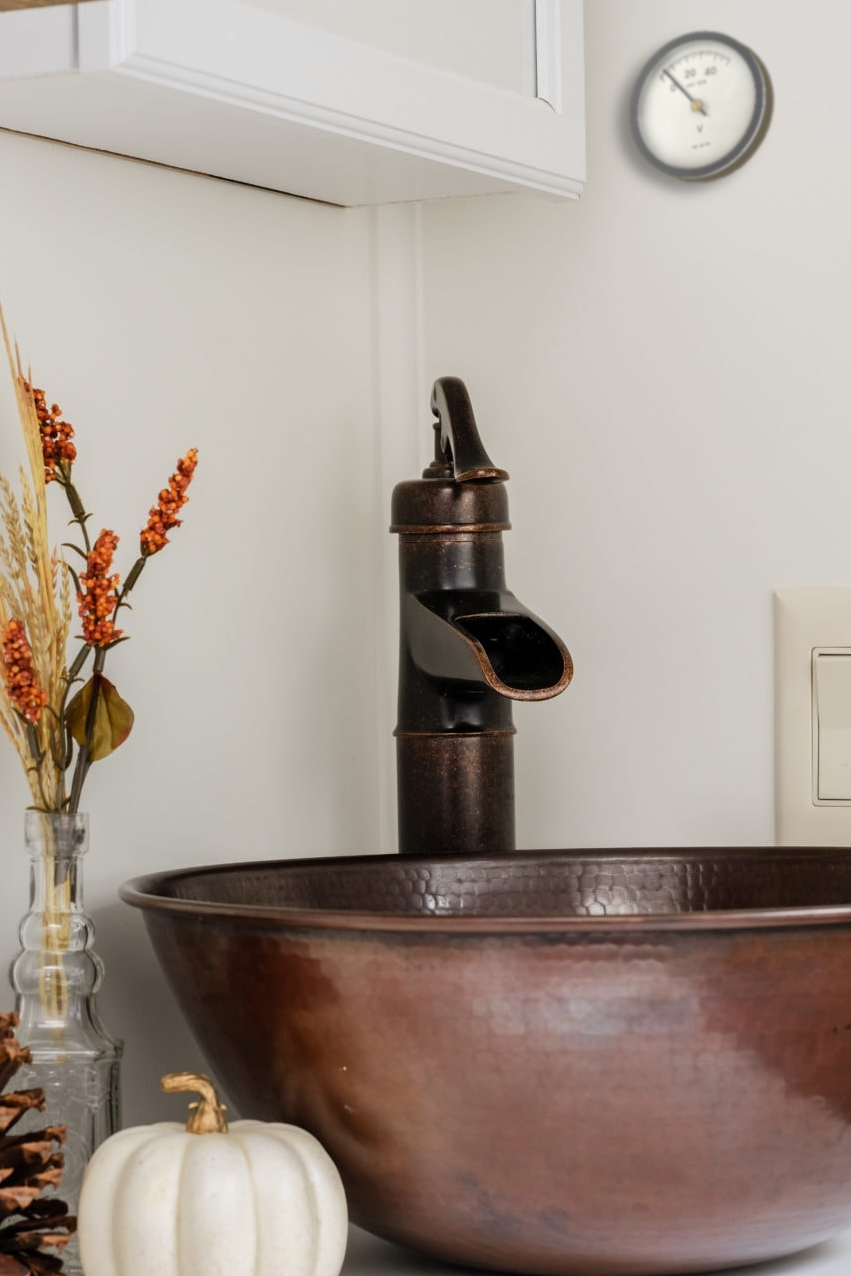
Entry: V 5
